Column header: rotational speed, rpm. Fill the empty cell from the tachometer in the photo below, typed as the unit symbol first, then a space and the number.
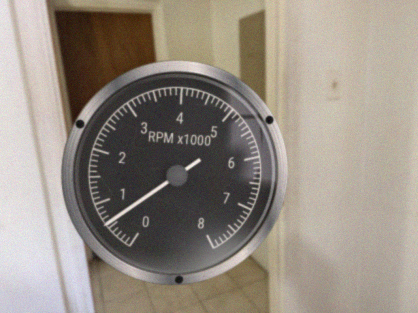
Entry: rpm 600
